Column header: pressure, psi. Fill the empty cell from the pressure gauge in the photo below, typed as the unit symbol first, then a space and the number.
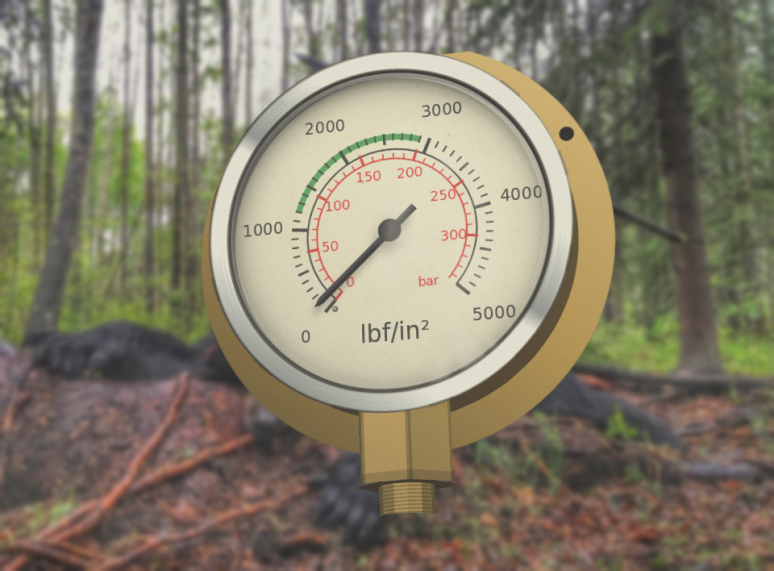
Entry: psi 100
